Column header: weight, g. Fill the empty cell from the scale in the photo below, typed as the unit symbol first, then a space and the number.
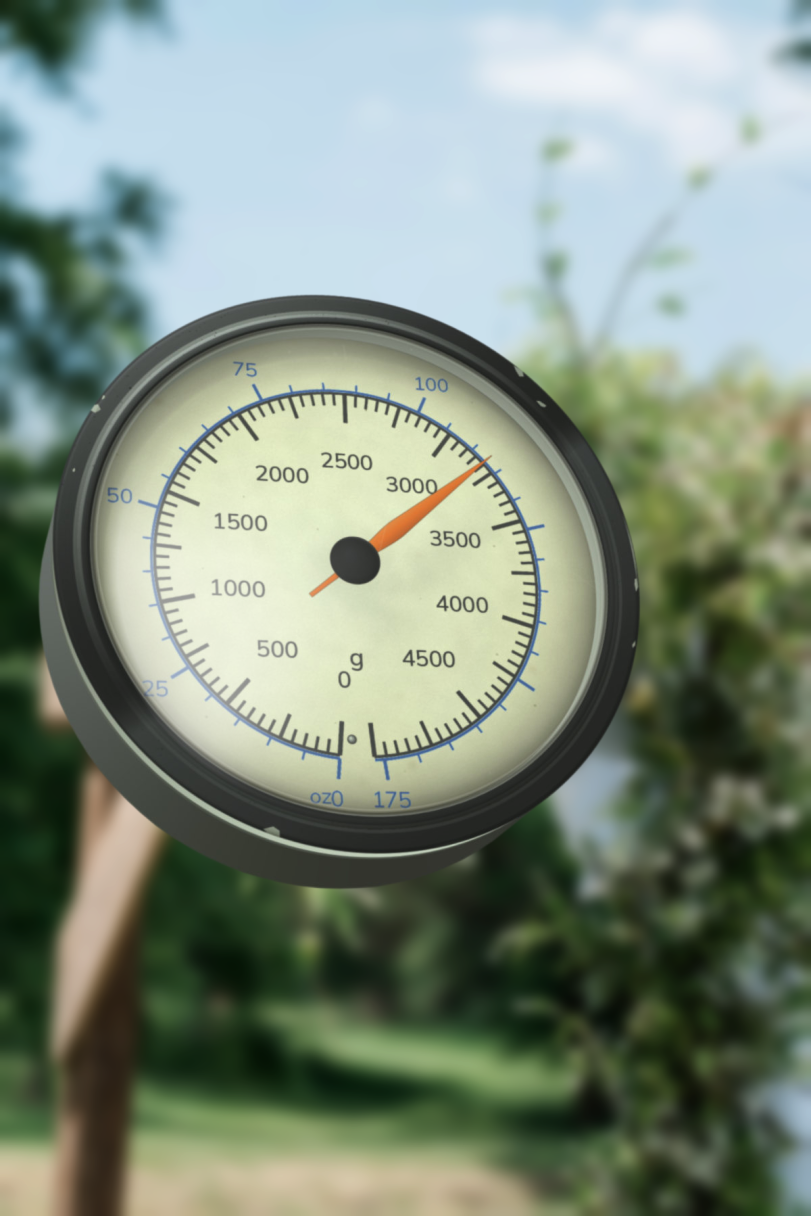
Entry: g 3200
